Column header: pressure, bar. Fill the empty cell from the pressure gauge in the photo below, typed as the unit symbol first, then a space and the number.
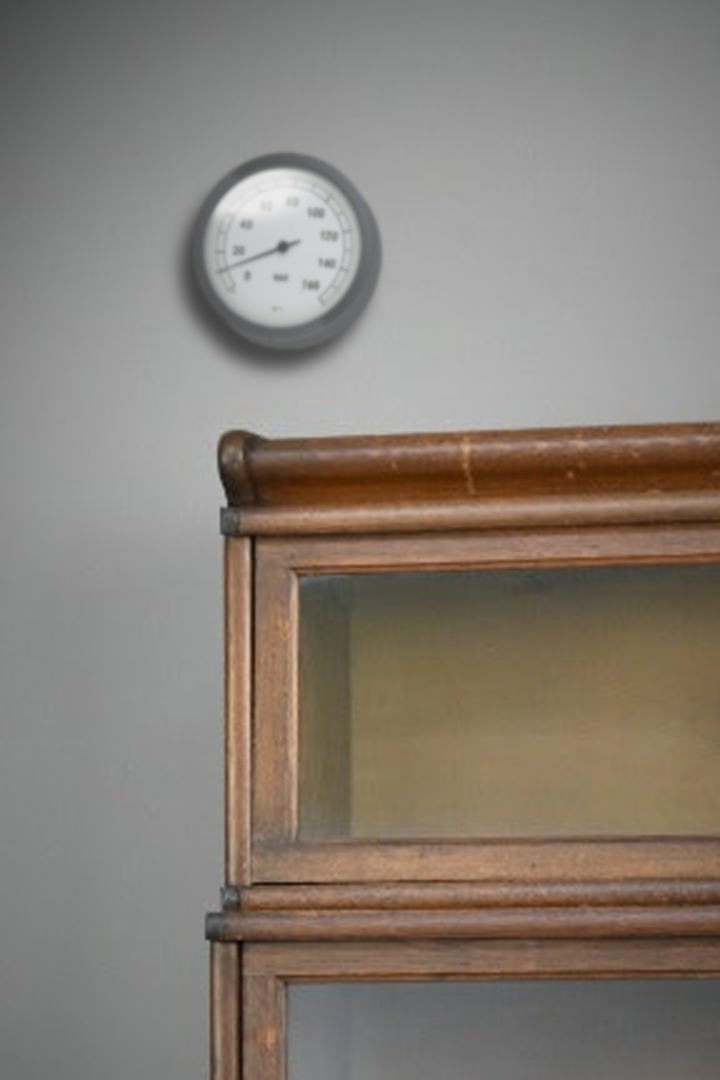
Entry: bar 10
